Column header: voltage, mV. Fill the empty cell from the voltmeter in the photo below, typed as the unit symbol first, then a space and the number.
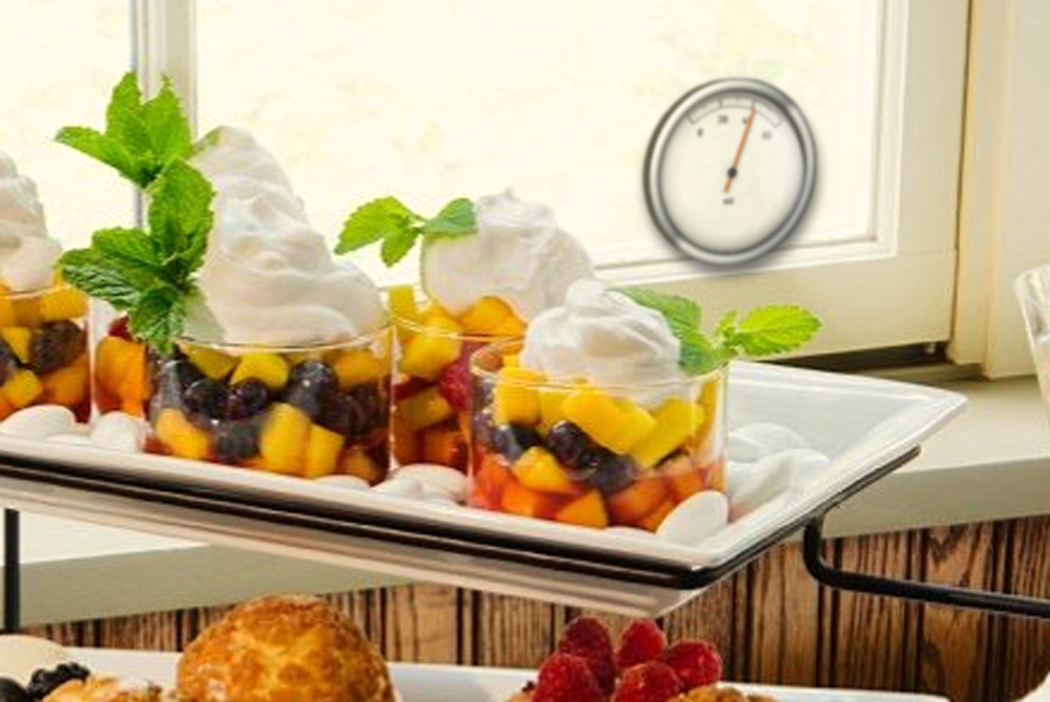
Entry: mV 40
